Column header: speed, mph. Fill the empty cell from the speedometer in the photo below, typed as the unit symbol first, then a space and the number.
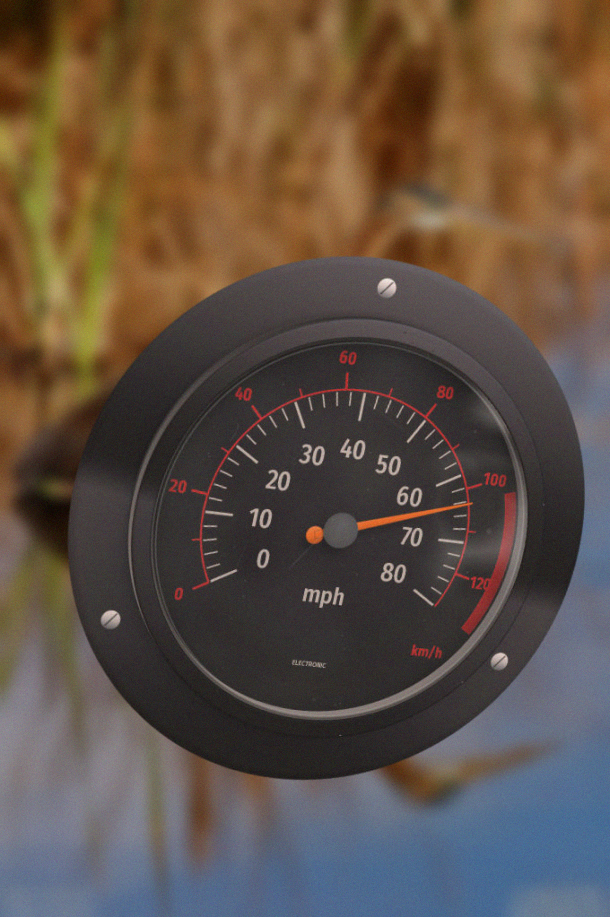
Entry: mph 64
